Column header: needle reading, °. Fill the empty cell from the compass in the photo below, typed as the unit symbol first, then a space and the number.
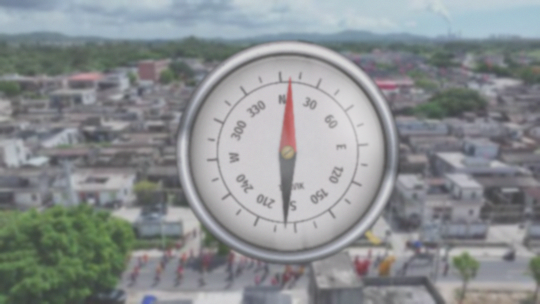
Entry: ° 7.5
